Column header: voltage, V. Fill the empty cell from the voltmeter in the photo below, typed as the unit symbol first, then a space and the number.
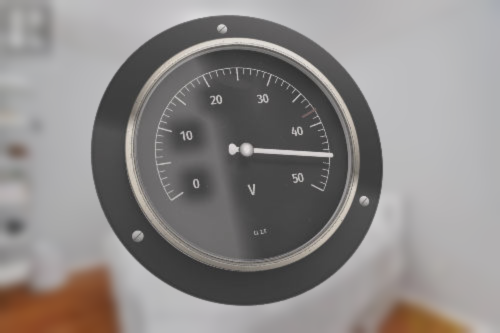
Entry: V 45
